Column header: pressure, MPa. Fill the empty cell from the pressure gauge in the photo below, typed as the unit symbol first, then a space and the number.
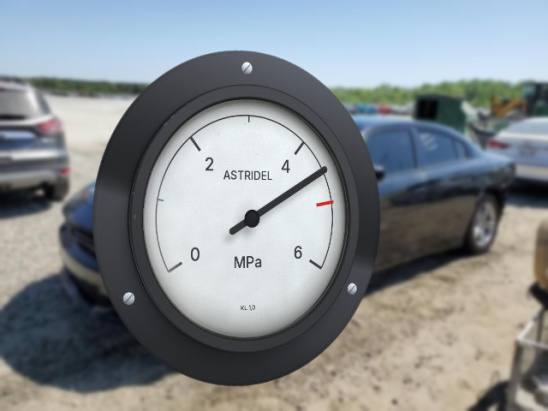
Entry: MPa 4.5
